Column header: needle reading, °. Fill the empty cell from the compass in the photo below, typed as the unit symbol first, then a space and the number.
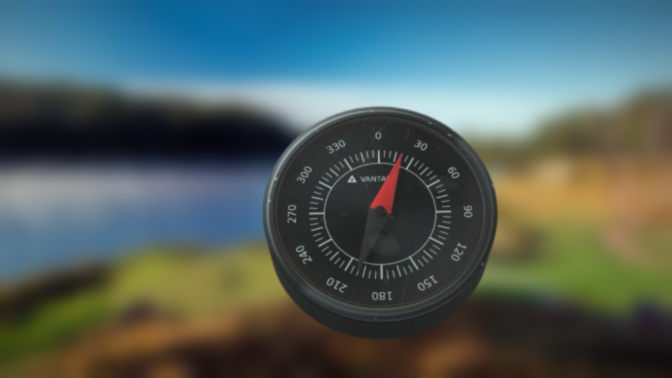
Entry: ° 20
